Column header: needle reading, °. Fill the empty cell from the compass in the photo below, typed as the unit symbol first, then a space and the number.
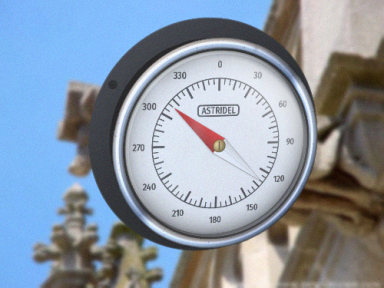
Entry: ° 310
